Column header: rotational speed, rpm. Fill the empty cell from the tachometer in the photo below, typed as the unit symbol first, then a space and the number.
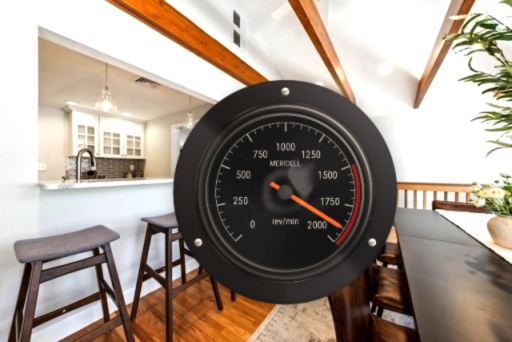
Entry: rpm 1900
